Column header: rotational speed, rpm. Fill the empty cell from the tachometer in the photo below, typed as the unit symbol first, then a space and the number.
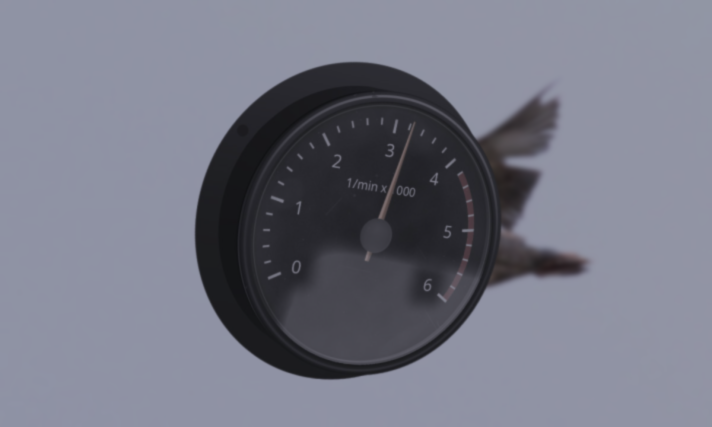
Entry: rpm 3200
